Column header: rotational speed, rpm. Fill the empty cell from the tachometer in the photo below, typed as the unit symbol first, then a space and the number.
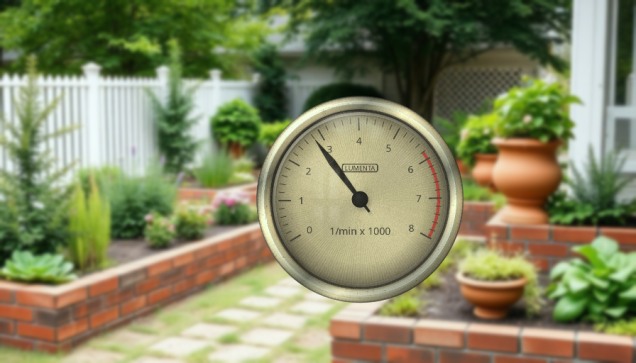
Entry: rpm 2800
